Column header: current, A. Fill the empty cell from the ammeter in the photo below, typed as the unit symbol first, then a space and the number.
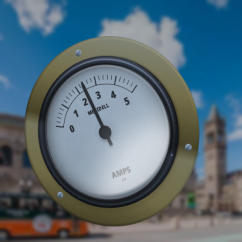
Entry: A 2.4
